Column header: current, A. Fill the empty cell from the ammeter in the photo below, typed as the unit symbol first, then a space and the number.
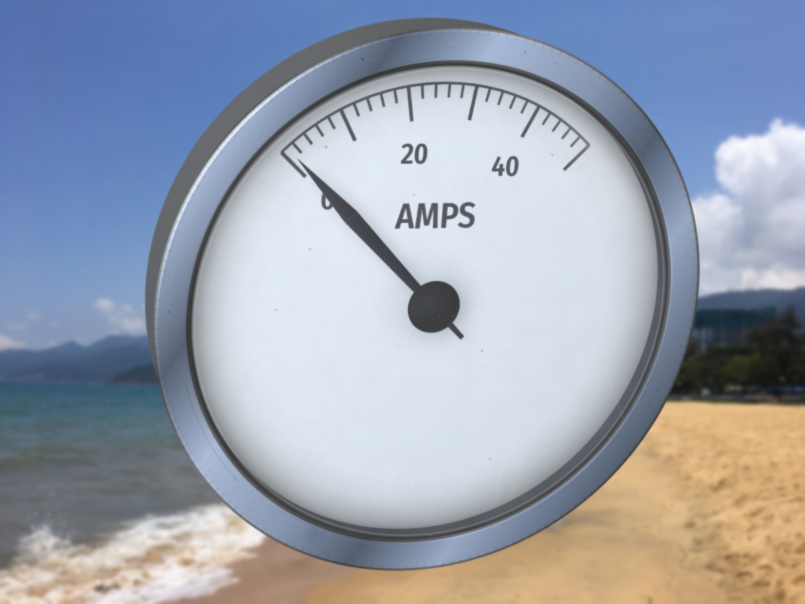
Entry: A 1
